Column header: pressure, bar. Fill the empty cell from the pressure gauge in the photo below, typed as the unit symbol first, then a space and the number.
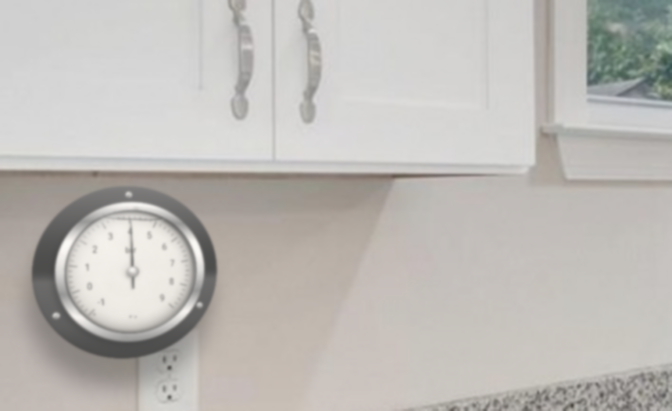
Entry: bar 4
